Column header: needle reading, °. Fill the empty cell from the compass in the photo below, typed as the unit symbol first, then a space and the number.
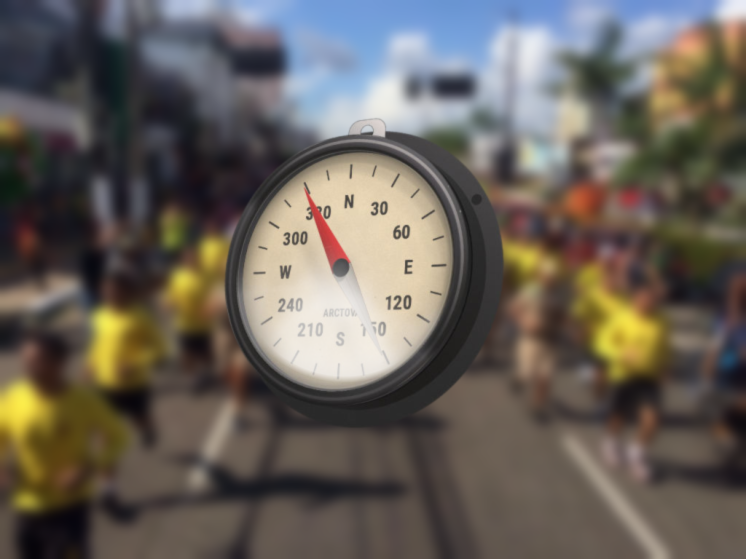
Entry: ° 330
